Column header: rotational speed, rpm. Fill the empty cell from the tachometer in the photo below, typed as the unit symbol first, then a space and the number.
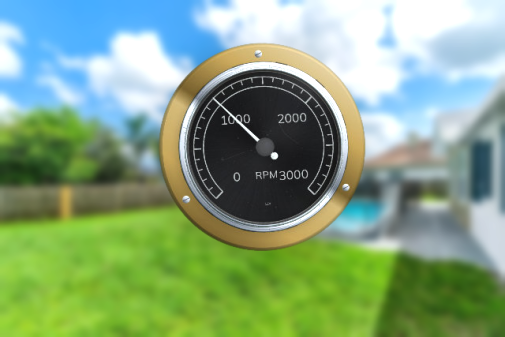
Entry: rpm 1000
